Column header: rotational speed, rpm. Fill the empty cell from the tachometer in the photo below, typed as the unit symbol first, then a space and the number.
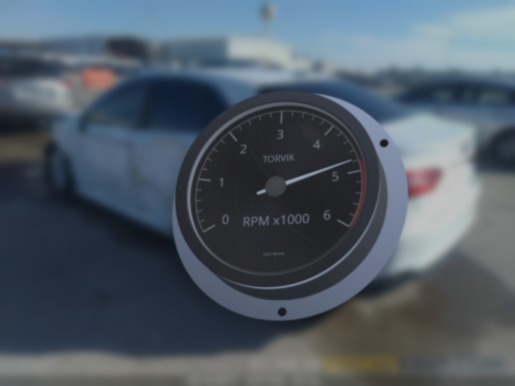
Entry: rpm 4800
